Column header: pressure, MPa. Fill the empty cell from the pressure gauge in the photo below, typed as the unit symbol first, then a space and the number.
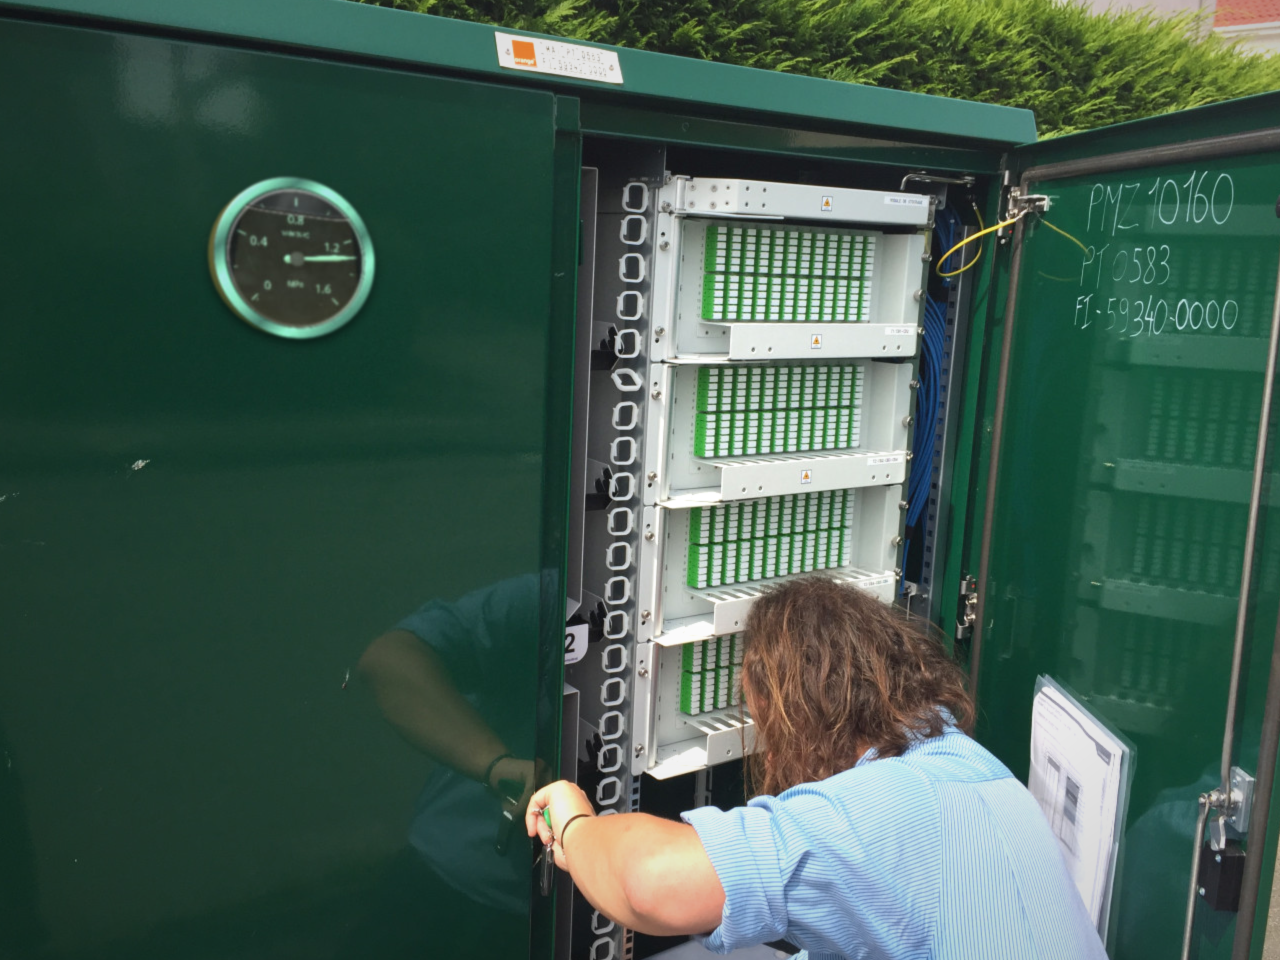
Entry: MPa 1.3
